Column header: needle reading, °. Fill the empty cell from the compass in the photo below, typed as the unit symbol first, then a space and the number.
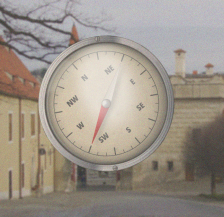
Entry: ° 240
